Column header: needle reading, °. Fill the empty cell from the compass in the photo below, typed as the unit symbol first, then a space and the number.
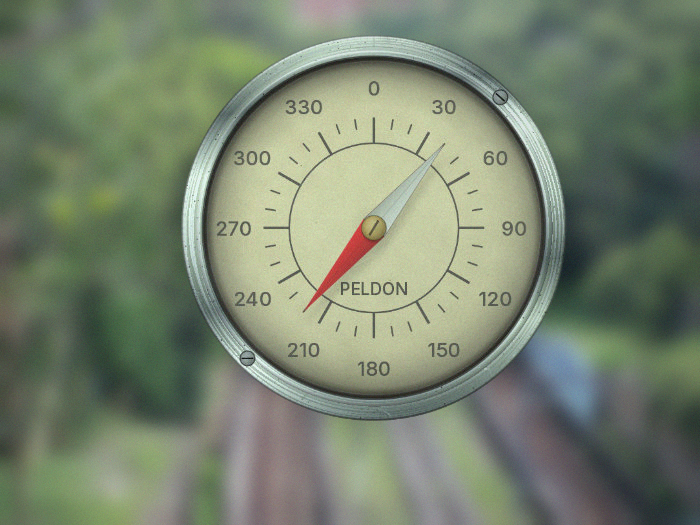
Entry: ° 220
